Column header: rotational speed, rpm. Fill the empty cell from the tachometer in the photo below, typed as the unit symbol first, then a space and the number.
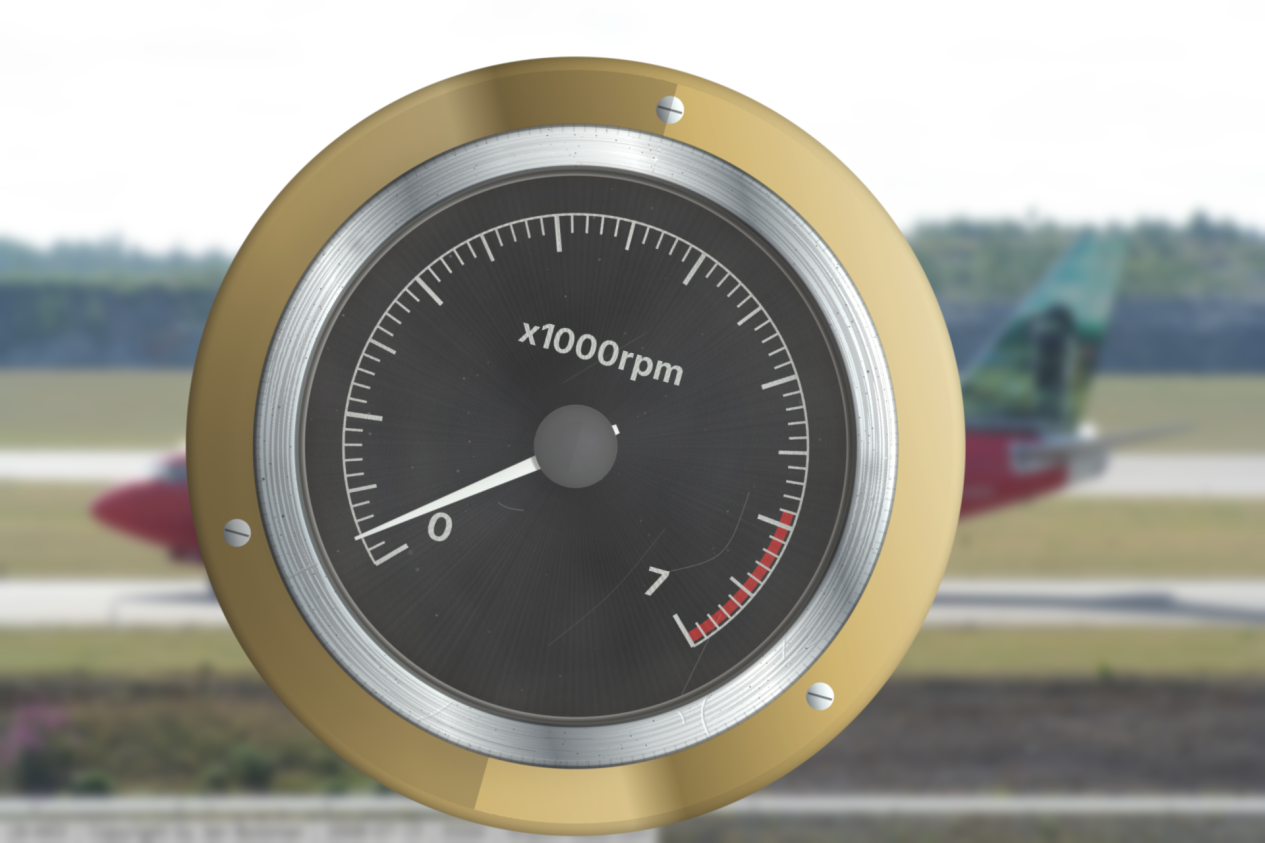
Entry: rpm 200
